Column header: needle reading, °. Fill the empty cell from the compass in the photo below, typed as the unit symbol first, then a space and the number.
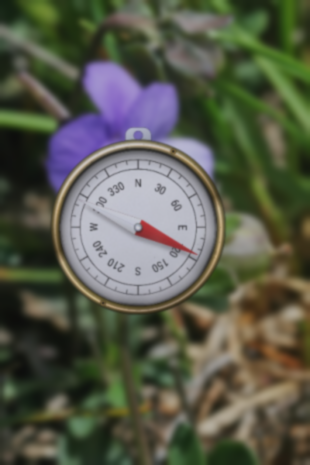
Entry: ° 115
